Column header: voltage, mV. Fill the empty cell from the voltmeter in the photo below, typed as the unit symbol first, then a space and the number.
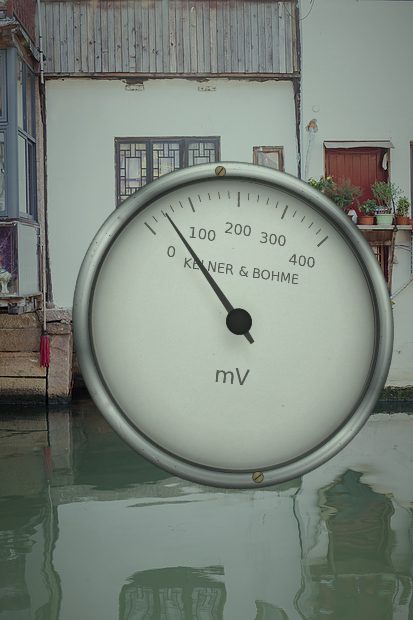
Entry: mV 40
